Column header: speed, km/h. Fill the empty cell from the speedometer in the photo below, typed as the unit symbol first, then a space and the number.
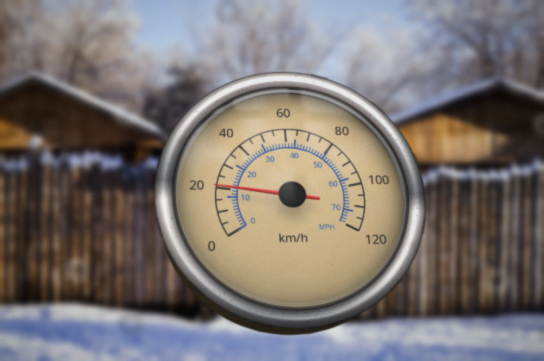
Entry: km/h 20
